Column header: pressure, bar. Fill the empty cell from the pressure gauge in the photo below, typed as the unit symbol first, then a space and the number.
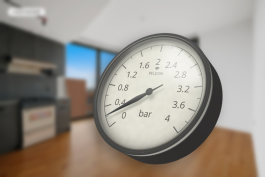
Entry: bar 0.2
